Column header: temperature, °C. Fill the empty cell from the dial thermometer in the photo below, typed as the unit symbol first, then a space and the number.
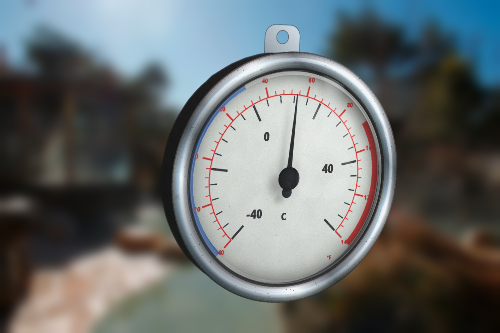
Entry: °C 12
